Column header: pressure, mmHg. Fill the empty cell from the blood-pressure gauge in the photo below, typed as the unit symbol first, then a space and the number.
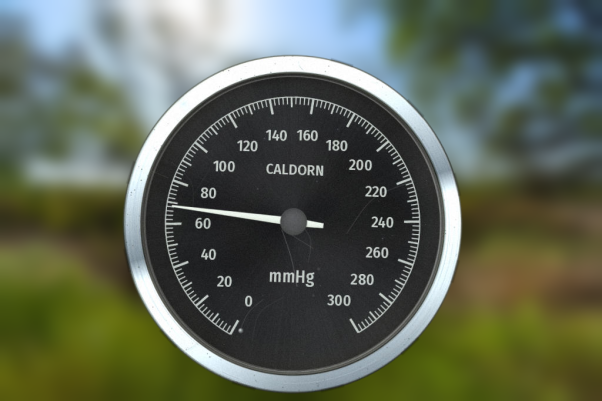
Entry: mmHg 68
